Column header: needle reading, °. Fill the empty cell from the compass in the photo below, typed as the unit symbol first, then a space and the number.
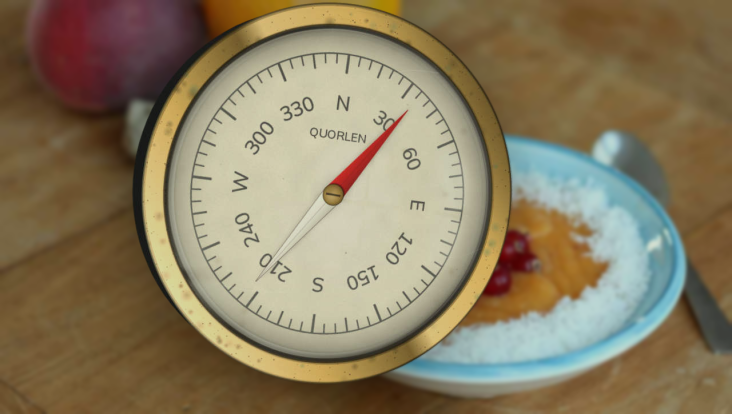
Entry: ° 35
